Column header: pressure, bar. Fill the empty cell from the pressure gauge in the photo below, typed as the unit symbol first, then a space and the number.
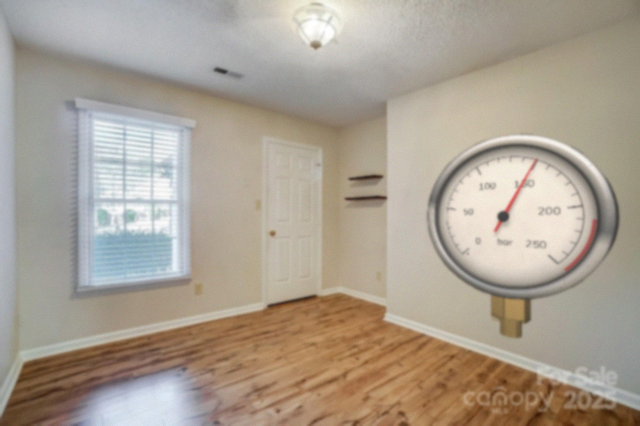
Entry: bar 150
